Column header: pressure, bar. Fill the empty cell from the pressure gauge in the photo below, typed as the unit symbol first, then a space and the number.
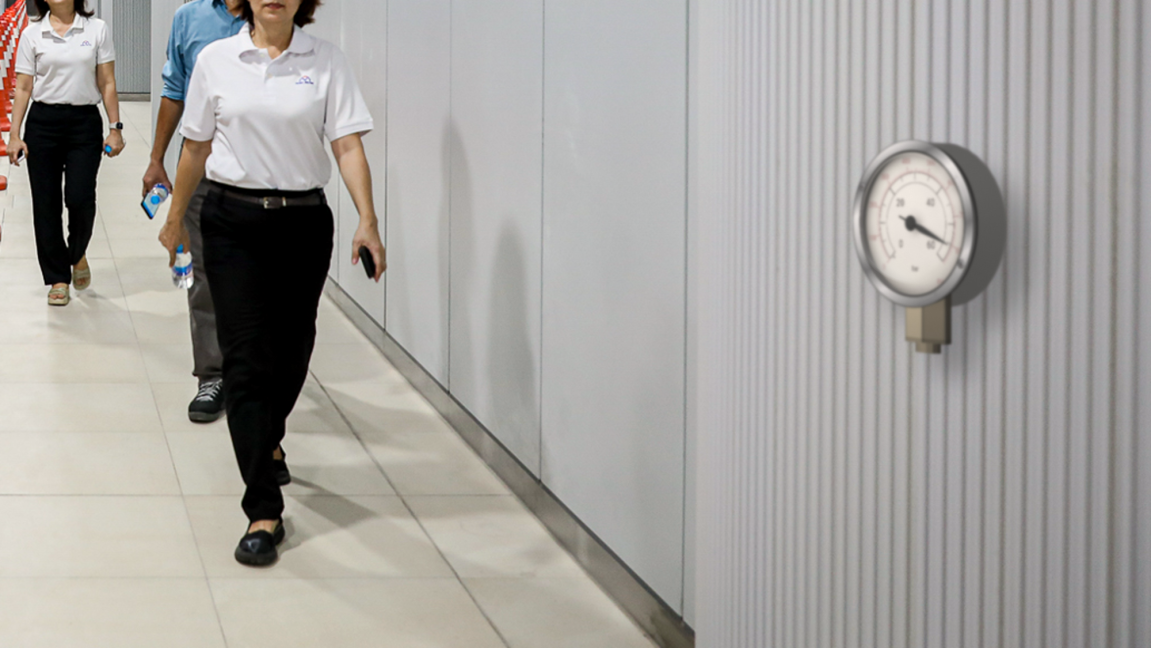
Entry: bar 55
